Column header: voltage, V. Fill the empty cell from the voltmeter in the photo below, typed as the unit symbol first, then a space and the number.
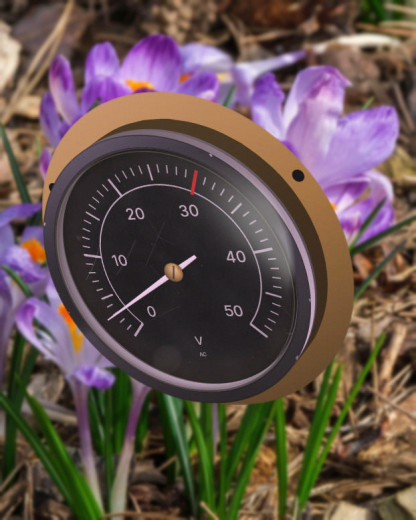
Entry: V 3
